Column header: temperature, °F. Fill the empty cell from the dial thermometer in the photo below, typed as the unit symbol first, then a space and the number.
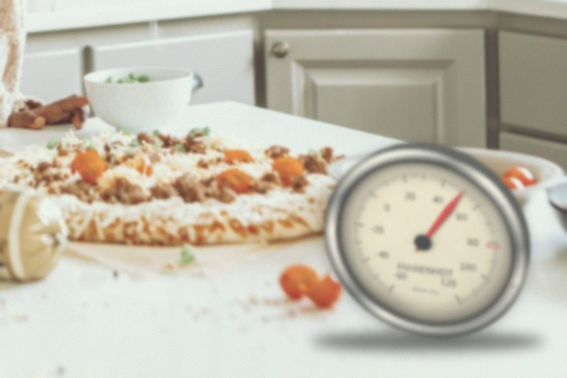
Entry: °F 50
